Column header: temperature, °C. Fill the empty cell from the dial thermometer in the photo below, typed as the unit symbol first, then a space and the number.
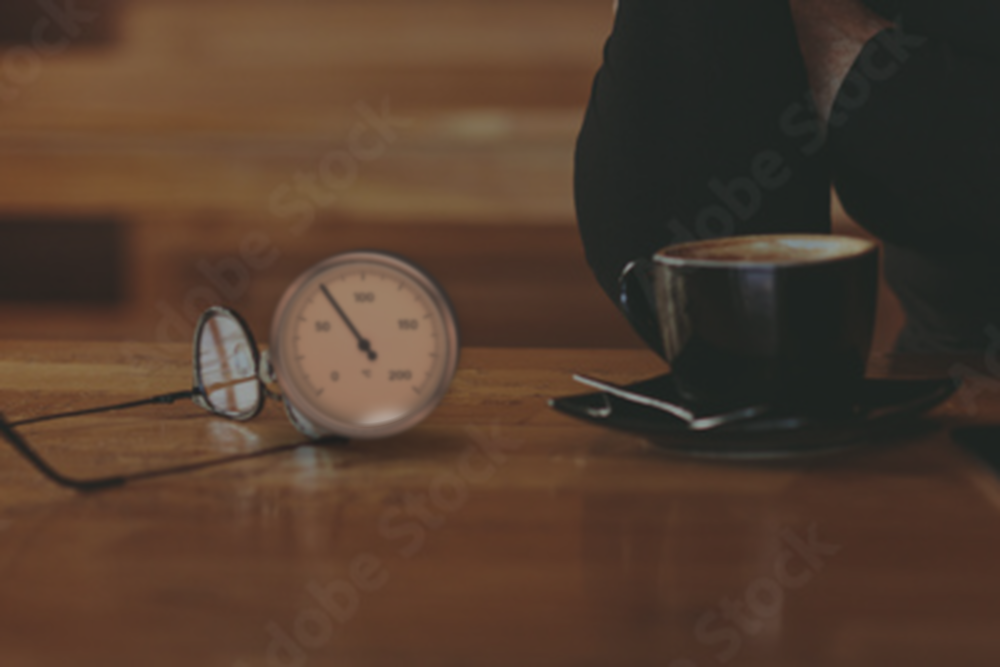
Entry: °C 75
